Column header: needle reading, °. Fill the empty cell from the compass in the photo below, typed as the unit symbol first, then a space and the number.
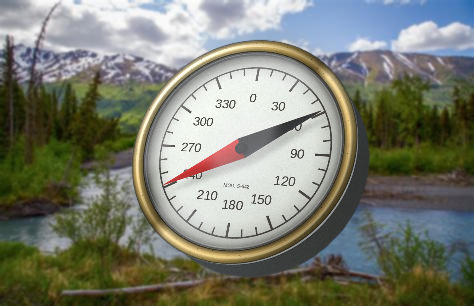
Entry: ° 240
